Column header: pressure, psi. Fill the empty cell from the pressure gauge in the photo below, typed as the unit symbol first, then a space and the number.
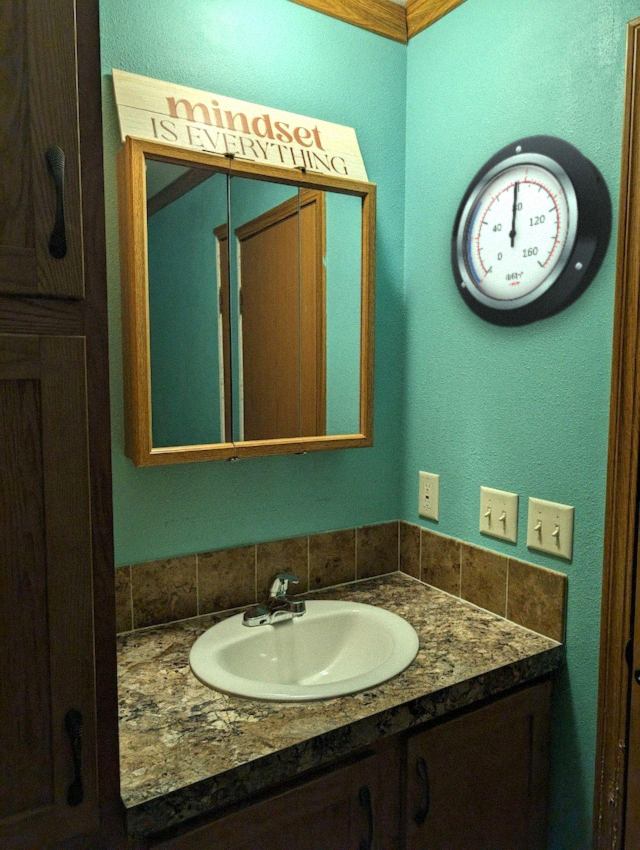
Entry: psi 80
